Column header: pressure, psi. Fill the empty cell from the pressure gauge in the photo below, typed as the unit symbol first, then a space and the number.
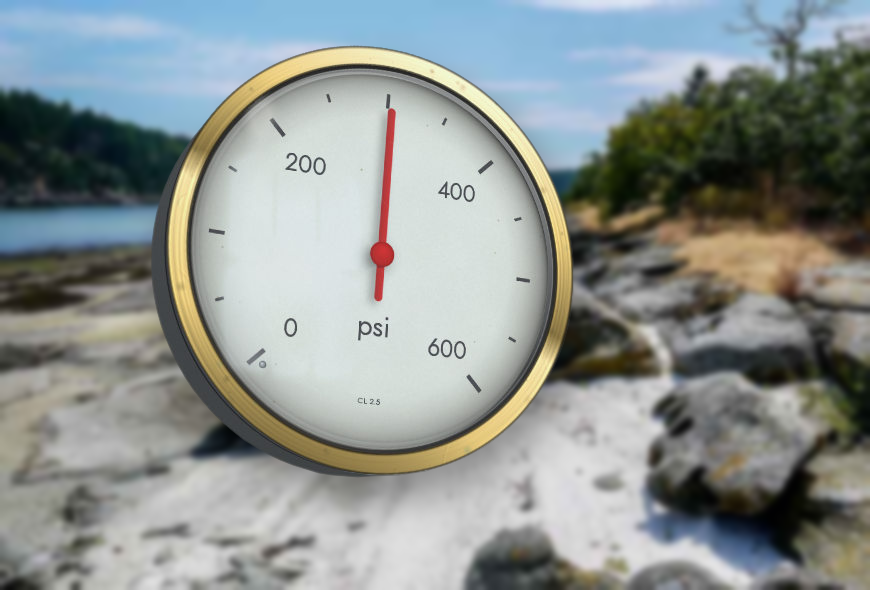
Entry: psi 300
